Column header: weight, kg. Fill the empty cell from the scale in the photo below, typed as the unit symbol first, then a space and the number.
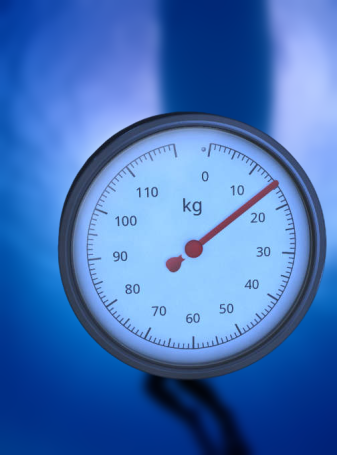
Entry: kg 15
